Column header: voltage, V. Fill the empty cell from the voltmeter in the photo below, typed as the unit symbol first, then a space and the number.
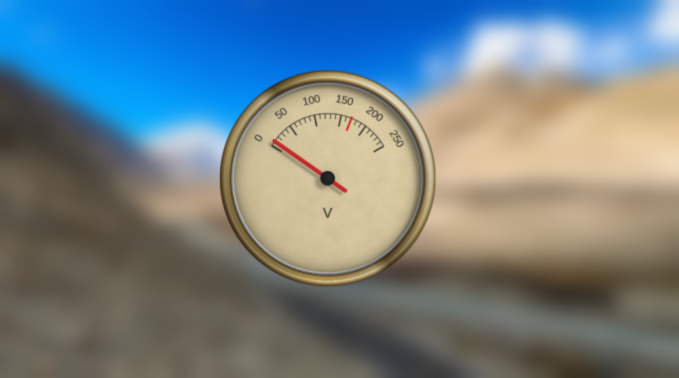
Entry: V 10
